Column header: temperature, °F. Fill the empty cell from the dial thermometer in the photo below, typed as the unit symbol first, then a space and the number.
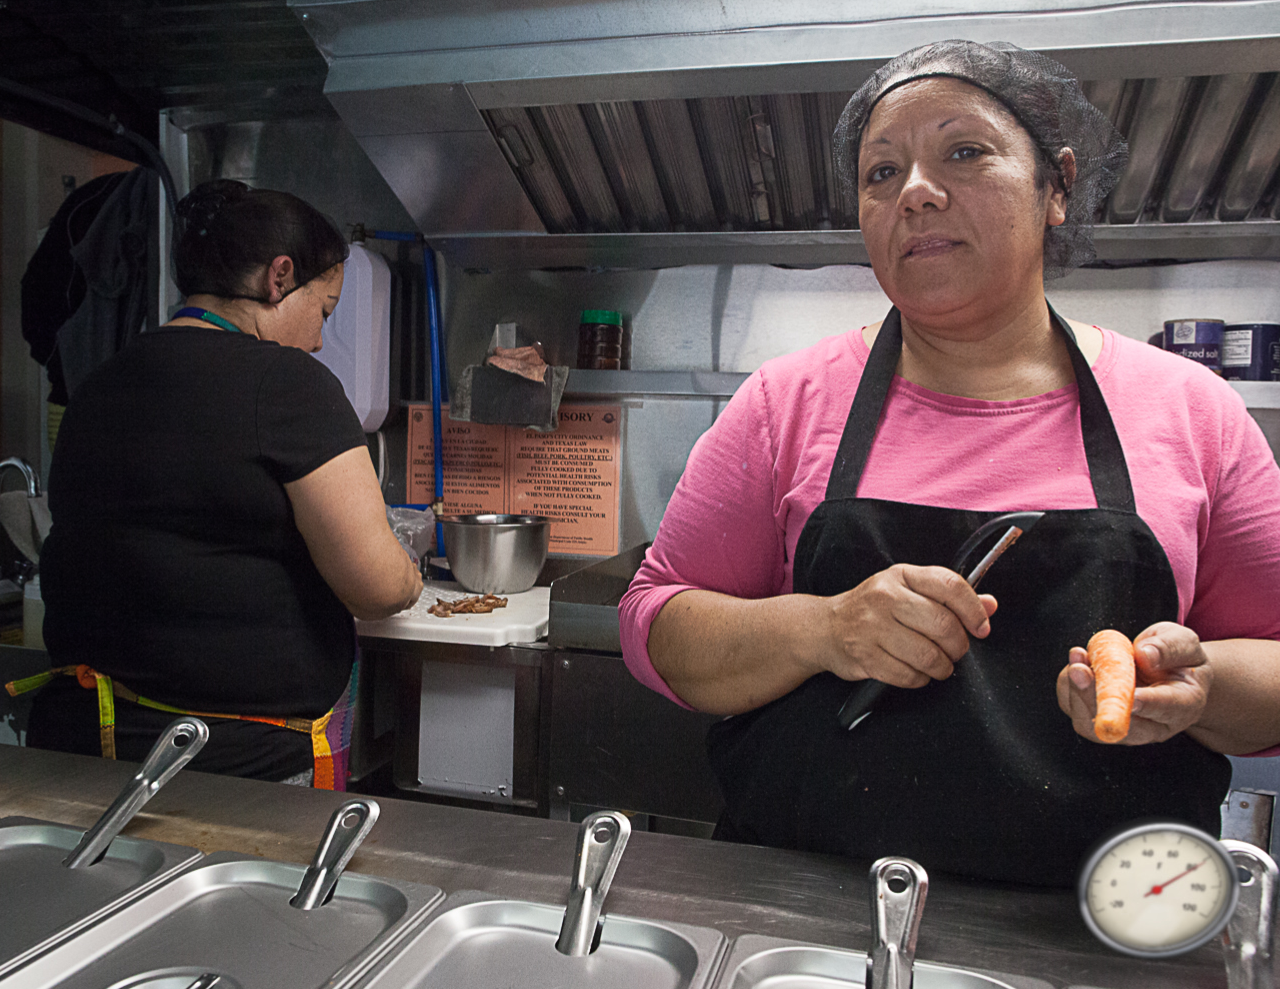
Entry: °F 80
